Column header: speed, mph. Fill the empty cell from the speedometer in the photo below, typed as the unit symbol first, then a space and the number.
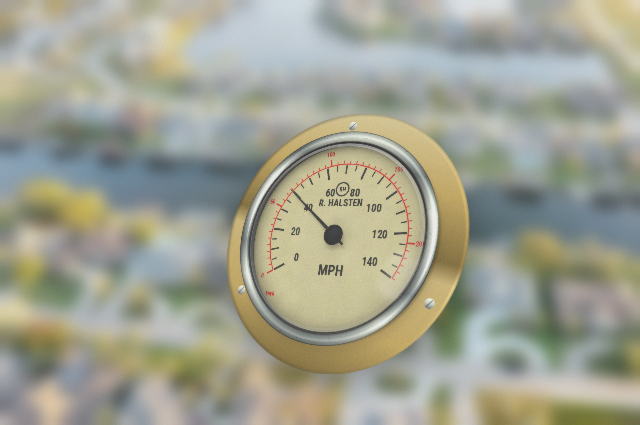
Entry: mph 40
